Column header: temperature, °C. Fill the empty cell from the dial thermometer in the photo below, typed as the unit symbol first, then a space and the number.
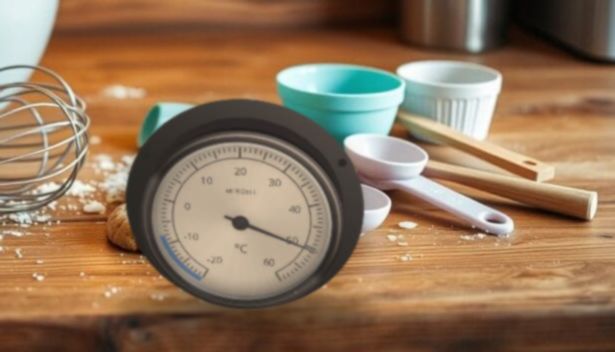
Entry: °C 50
